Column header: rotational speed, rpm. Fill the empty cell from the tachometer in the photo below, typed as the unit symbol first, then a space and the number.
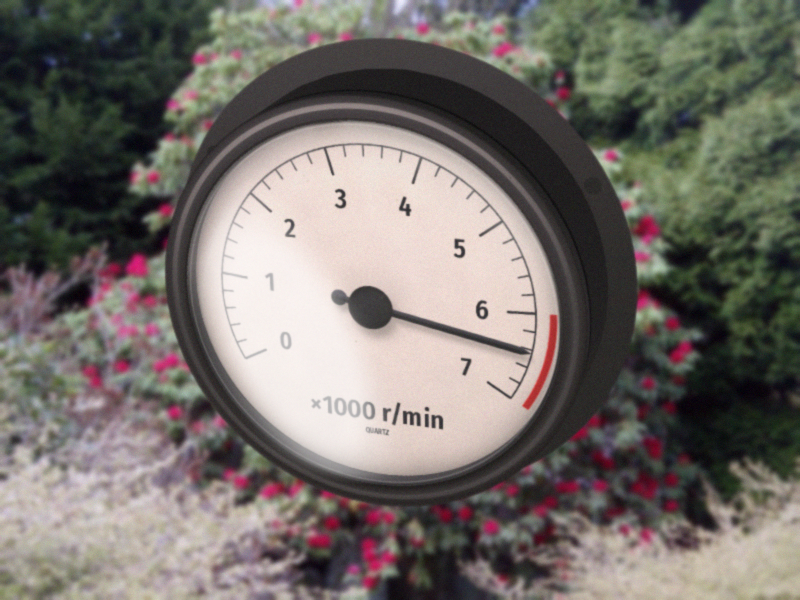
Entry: rpm 6400
